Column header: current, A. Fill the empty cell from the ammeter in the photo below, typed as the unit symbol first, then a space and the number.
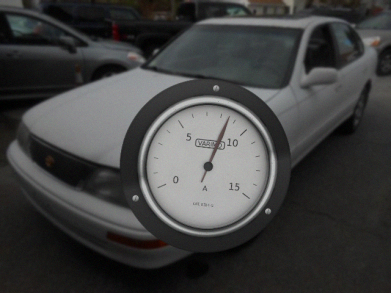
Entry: A 8.5
